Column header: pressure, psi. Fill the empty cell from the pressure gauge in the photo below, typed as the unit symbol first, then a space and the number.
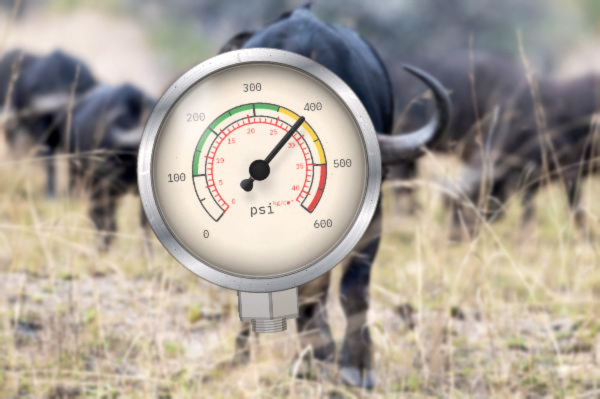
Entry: psi 400
